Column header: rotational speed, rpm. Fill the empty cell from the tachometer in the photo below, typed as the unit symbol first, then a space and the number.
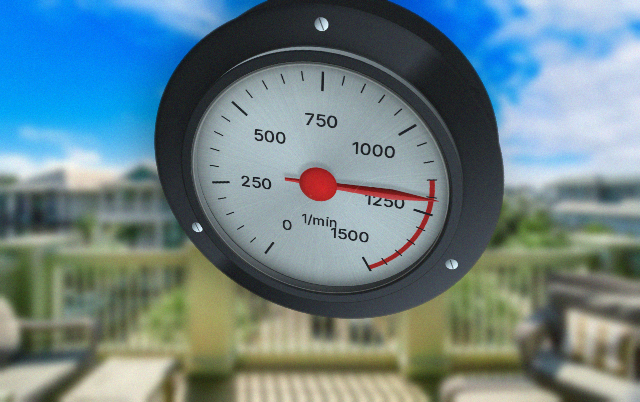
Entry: rpm 1200
